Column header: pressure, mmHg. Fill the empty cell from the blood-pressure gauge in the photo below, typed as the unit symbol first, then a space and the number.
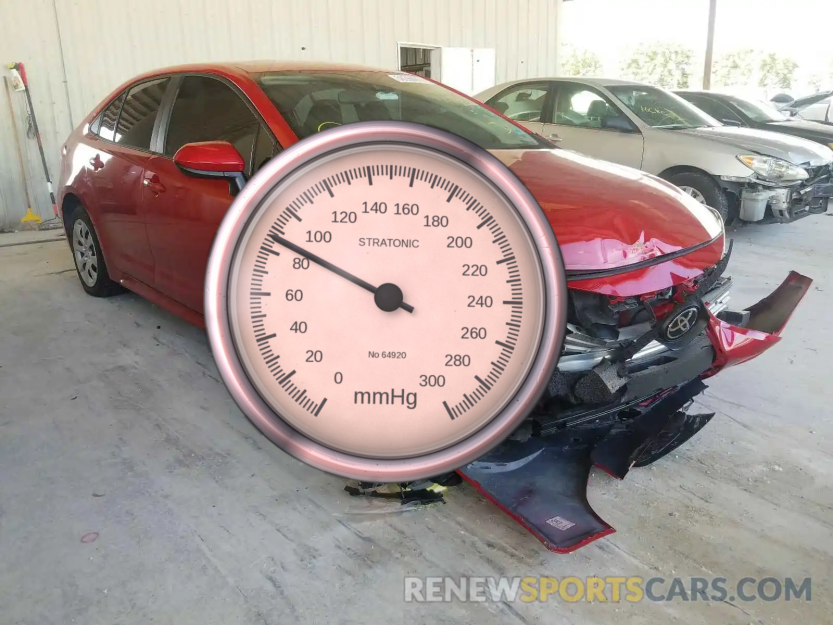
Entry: mmHg 86
